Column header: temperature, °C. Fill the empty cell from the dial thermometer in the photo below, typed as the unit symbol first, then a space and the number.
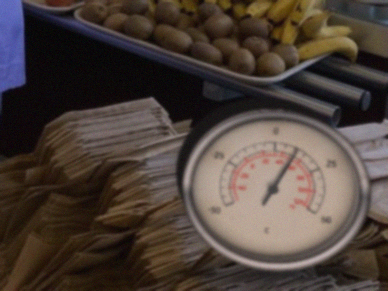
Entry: °C 10
